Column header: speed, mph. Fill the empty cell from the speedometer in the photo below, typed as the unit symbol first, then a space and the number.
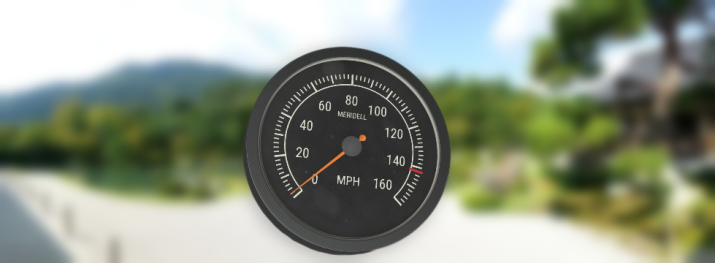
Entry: mph 2
